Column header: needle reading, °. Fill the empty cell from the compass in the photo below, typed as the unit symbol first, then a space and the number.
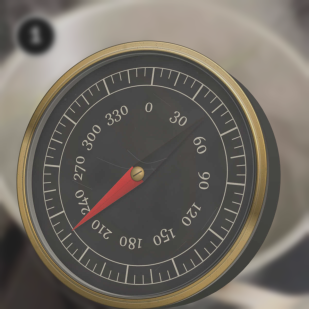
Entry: ° 225
